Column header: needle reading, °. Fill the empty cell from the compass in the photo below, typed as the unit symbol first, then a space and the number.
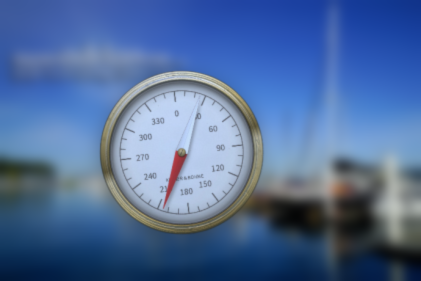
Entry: ° 205
